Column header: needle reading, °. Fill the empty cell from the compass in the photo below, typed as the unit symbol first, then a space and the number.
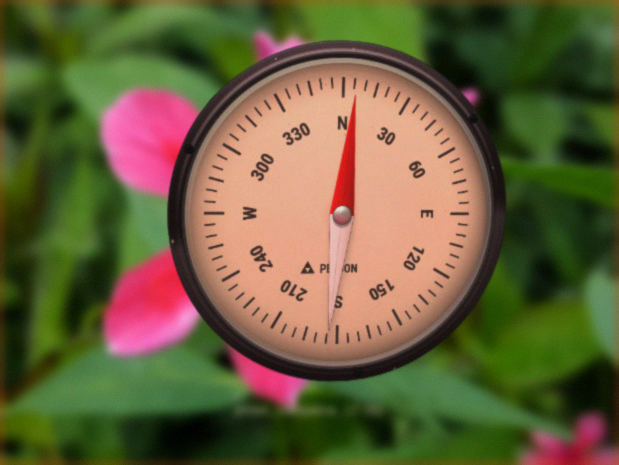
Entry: ° 5
